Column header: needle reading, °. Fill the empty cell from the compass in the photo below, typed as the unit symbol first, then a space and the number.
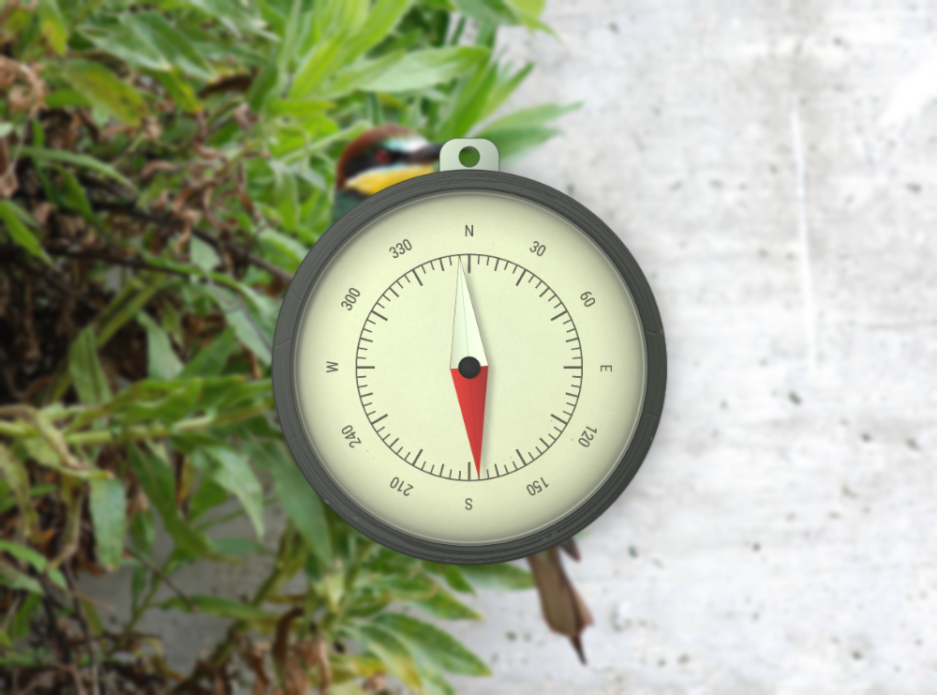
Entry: ° 175
